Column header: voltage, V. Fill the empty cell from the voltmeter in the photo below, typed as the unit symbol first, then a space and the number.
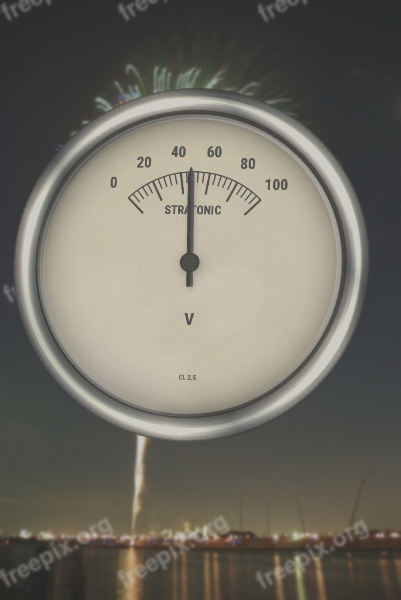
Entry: V 48
